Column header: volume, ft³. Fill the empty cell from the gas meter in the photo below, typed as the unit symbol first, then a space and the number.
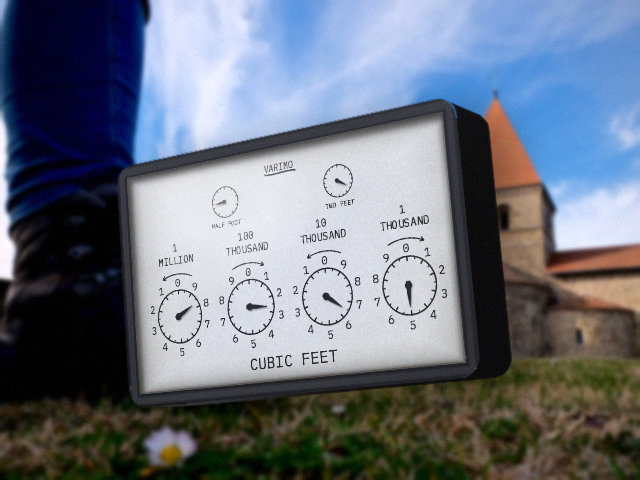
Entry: ft³ 826500
